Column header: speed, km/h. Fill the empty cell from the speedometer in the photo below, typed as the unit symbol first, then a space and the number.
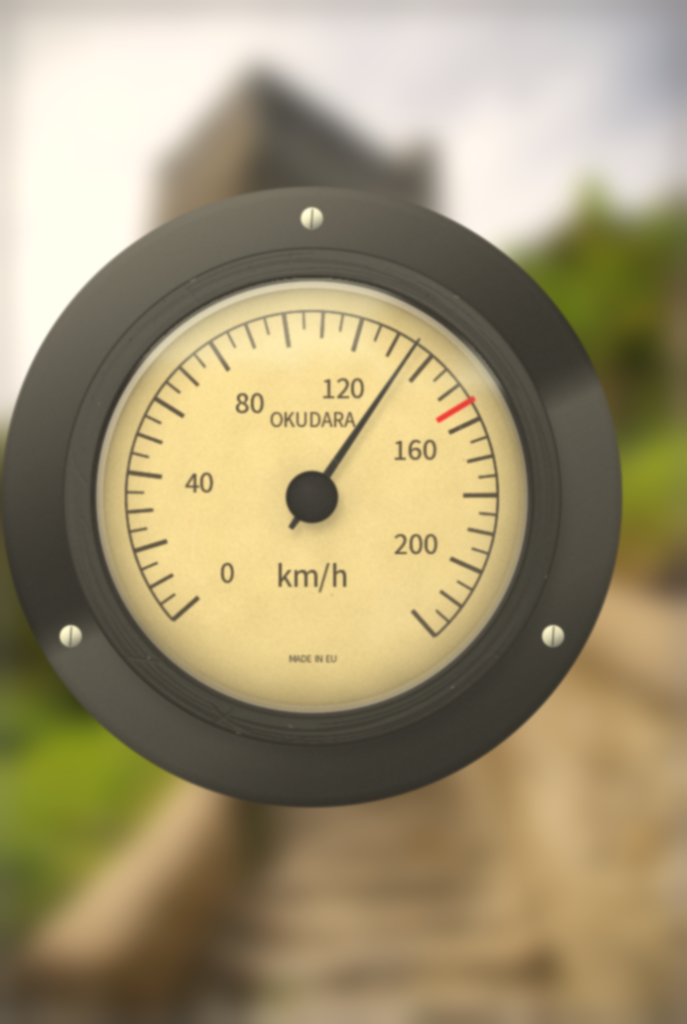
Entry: km/h 135
